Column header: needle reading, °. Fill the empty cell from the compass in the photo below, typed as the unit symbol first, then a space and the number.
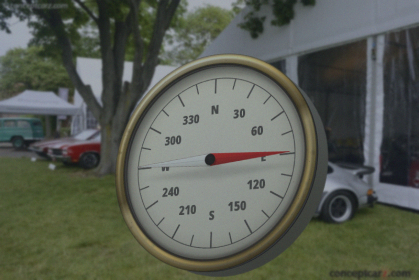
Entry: ° 90
